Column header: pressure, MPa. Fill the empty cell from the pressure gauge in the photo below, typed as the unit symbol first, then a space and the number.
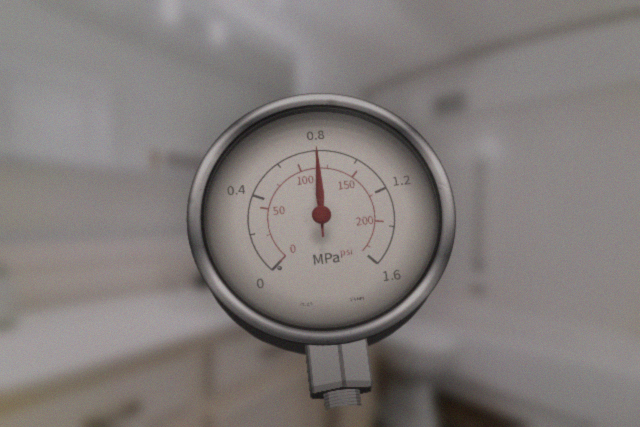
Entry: MPa 0.8
